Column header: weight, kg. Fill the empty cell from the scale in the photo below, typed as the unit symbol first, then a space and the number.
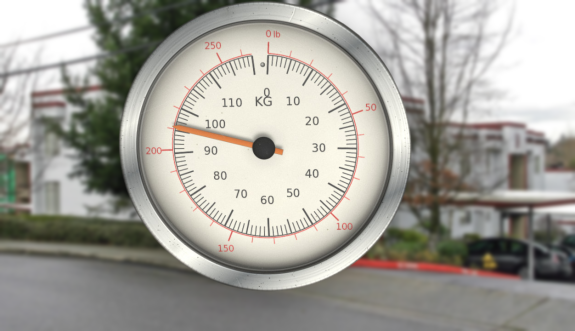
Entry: kg 96
